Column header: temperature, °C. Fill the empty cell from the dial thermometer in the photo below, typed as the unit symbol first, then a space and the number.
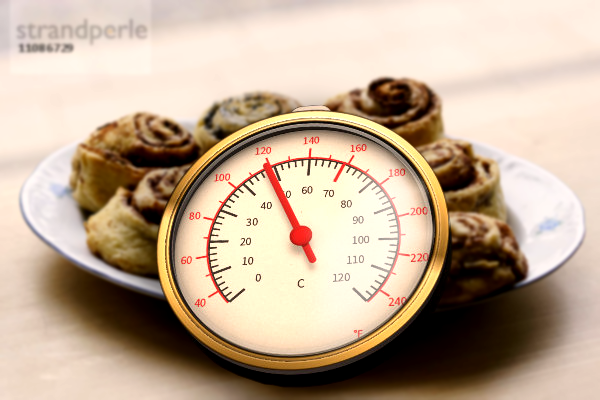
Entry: °C 48
